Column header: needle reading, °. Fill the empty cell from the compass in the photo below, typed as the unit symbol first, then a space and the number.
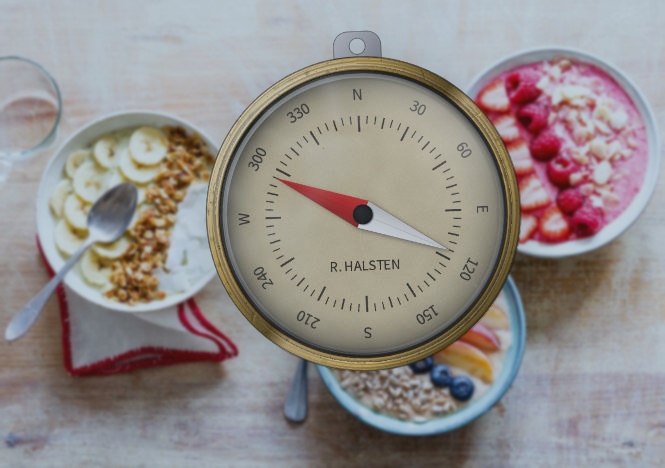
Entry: ° 295
